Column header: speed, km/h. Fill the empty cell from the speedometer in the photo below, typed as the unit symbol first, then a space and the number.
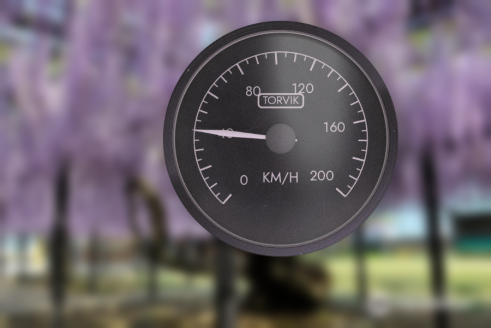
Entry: km/h 40
